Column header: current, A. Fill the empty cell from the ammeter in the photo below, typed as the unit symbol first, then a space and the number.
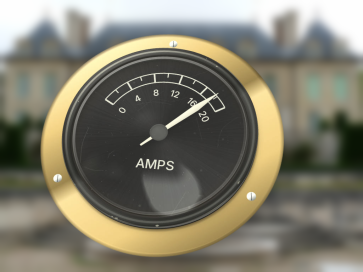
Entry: A 18
